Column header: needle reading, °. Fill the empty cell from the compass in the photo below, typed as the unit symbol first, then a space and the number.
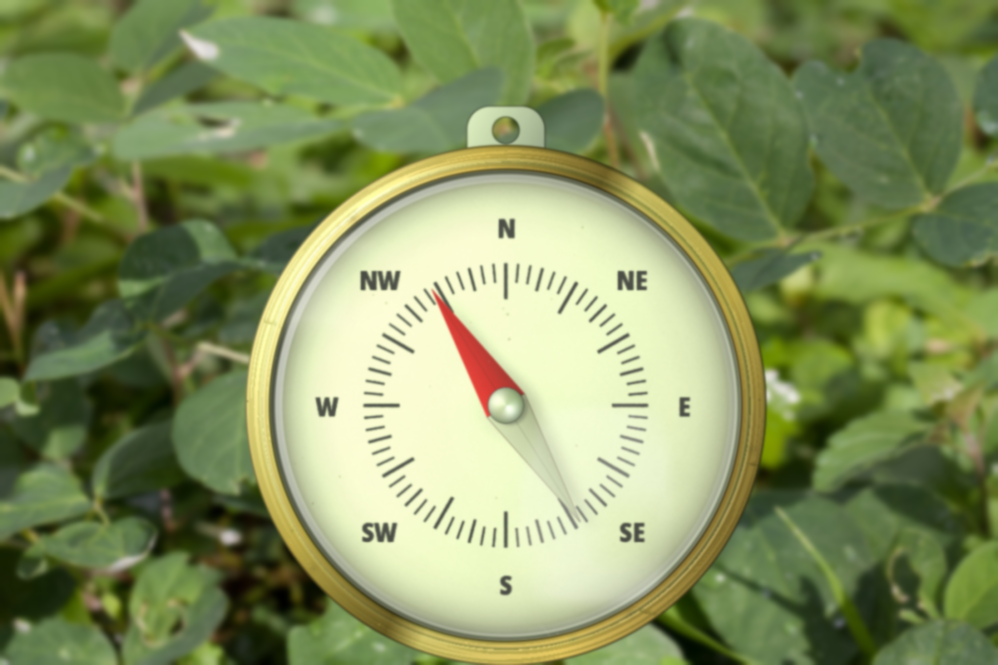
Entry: ° 327.5
